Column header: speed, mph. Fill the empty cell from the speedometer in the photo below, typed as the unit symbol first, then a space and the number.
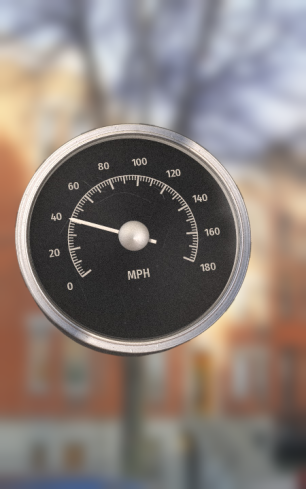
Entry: mph 40
